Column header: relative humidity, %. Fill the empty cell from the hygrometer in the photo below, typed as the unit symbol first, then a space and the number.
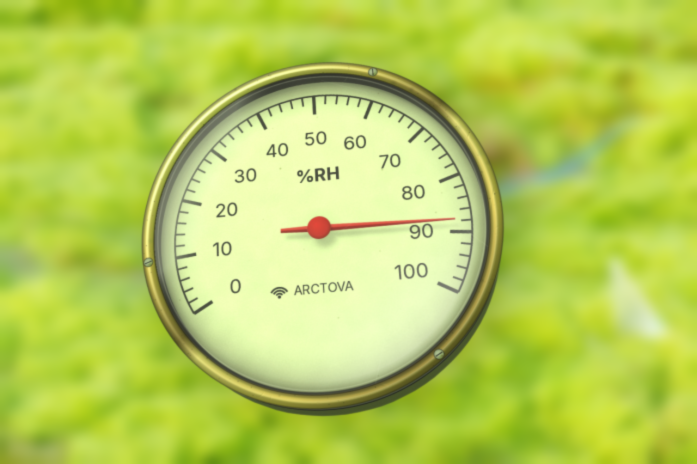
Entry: % 88
